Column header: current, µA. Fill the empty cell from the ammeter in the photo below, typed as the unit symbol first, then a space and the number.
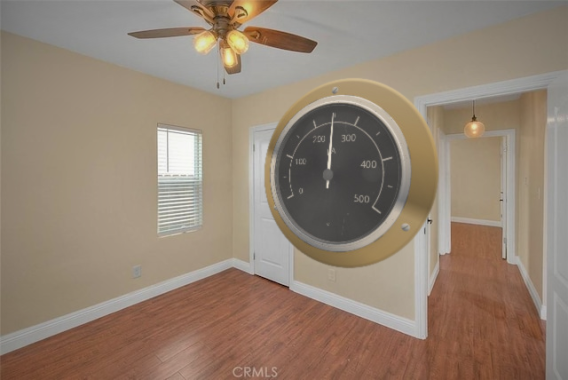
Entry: µA 250
